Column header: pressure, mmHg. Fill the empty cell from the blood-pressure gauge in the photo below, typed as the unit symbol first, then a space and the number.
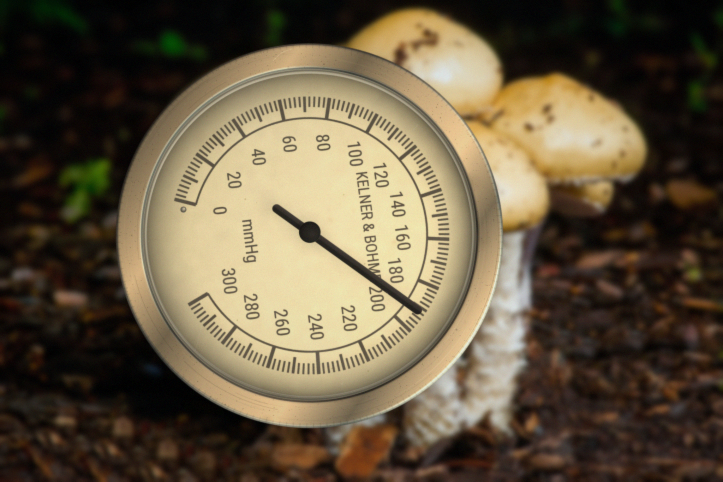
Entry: mmHg 192
